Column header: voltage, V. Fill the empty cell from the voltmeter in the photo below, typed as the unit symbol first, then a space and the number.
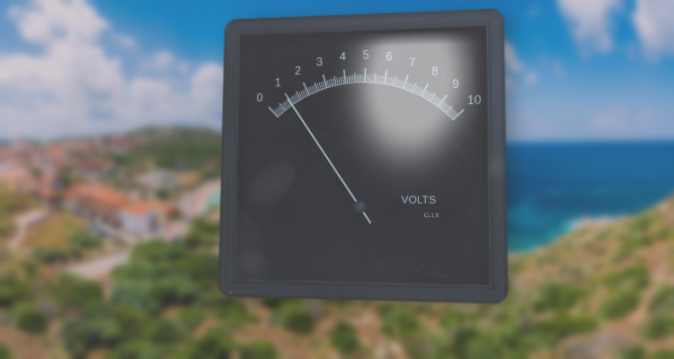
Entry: V 1
